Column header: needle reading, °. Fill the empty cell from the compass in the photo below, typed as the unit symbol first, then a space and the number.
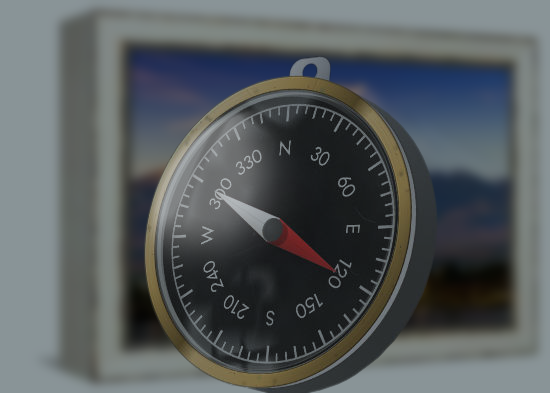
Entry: ° 120
